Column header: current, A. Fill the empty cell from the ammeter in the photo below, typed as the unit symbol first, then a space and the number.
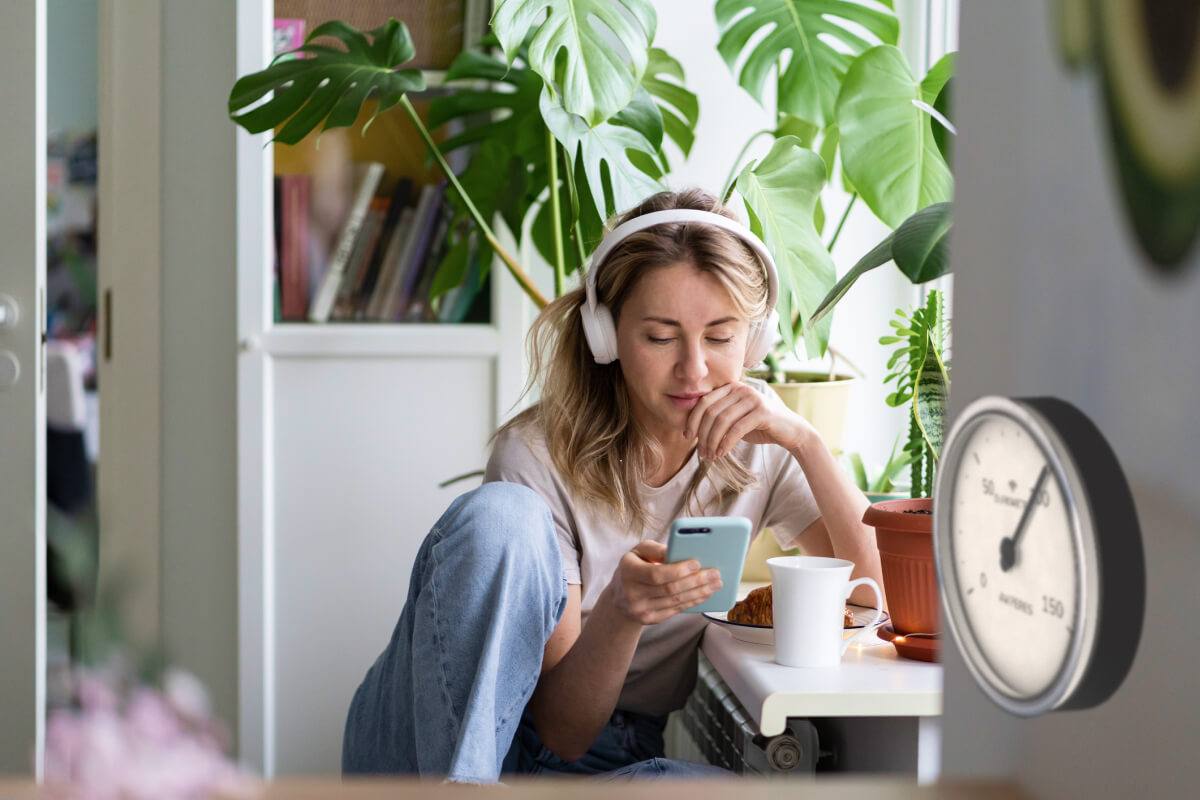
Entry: A 100
